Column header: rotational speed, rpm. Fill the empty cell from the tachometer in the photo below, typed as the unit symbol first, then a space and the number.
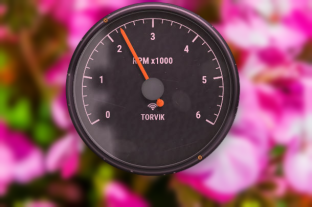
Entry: rpm 2300
